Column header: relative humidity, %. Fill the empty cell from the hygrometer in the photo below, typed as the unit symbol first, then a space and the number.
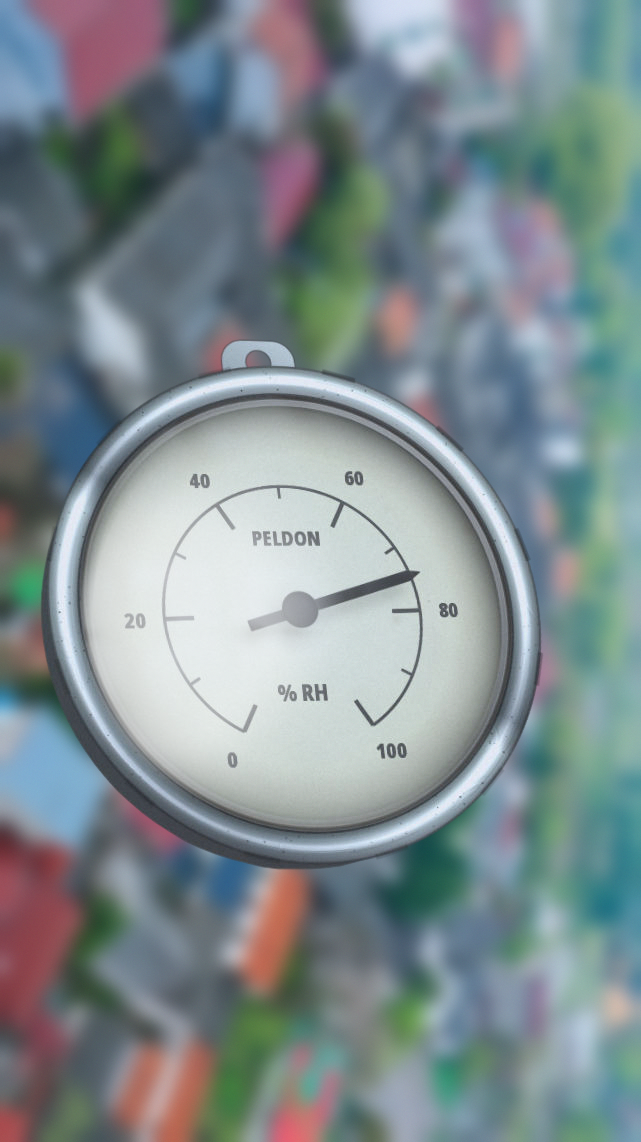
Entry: % 75
